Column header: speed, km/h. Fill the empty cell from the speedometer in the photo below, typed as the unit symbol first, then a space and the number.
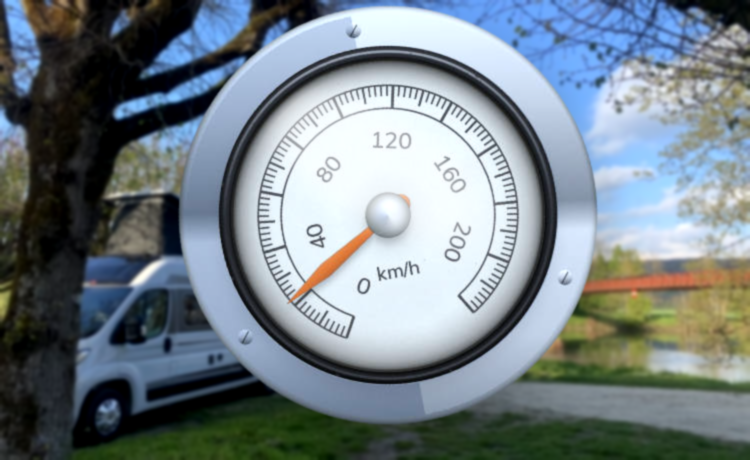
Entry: km/h 22
